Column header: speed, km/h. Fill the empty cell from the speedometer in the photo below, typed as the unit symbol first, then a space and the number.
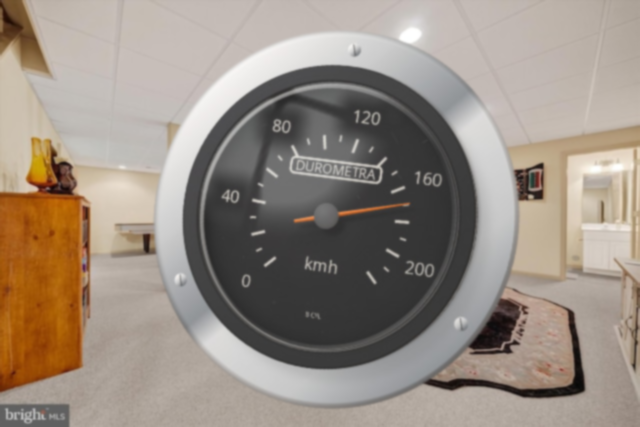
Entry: km/h 170
